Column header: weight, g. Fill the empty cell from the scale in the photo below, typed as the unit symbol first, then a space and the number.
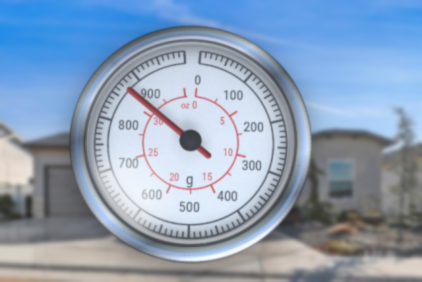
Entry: g 870
